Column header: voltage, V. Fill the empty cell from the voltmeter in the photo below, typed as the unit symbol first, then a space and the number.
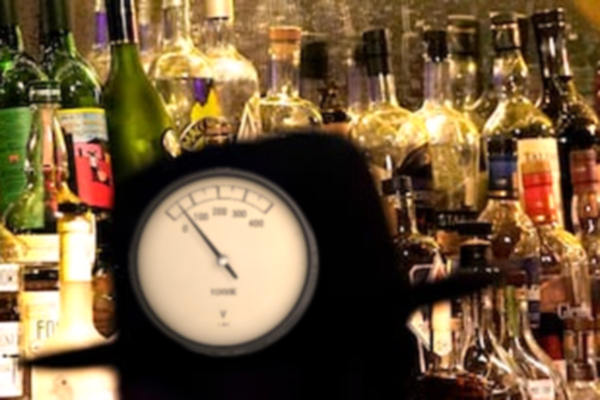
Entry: V 50
